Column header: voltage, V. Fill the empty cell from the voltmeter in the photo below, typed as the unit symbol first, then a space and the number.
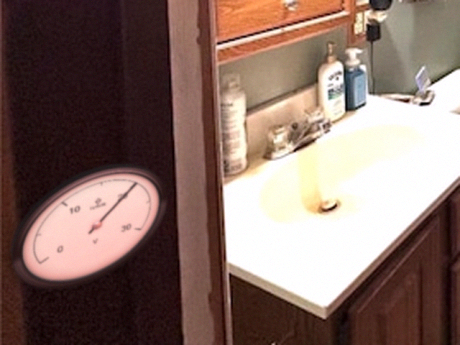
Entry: V 20
